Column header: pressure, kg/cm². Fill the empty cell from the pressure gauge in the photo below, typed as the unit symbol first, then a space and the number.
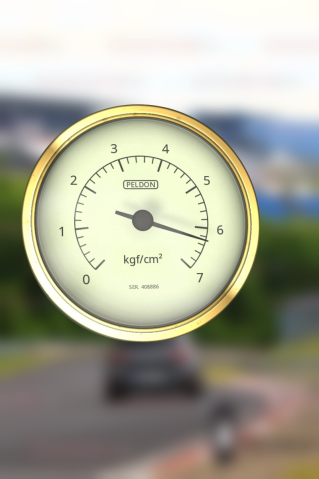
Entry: kg/cm² 6.3
